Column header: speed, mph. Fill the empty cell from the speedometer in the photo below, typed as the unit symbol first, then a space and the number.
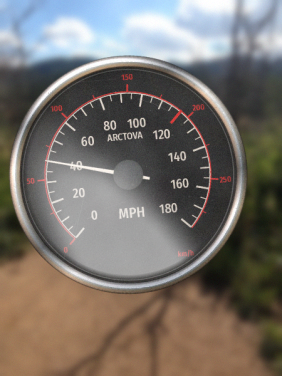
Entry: mph 40
